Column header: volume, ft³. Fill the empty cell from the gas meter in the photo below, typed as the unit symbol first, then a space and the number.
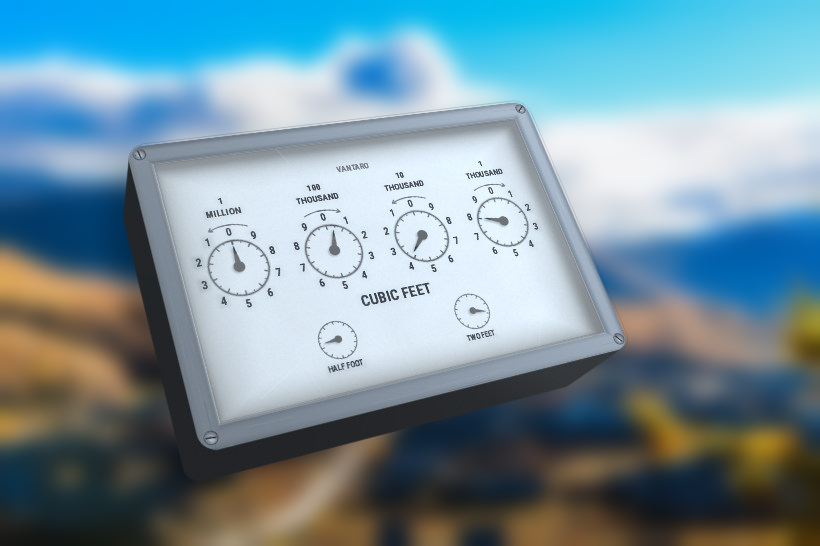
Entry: ft³ 3800
